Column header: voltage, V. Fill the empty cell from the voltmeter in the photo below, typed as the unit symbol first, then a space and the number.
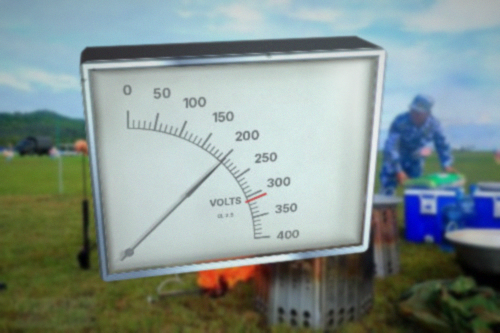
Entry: V 200
